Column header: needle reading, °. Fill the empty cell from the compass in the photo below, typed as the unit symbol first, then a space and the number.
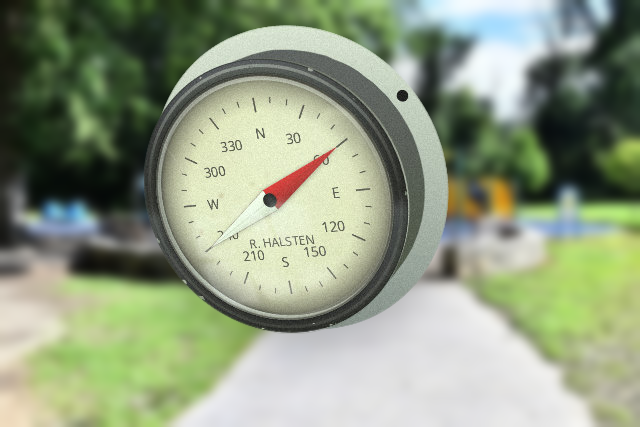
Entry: ° 60
